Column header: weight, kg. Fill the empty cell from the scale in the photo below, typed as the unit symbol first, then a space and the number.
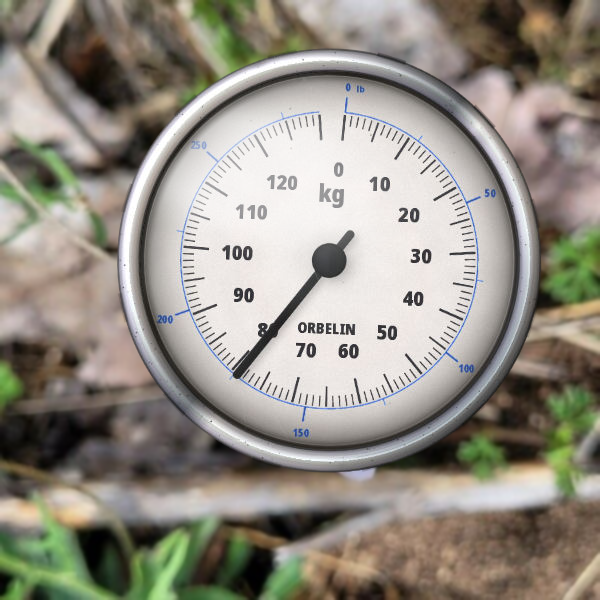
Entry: kg 79
